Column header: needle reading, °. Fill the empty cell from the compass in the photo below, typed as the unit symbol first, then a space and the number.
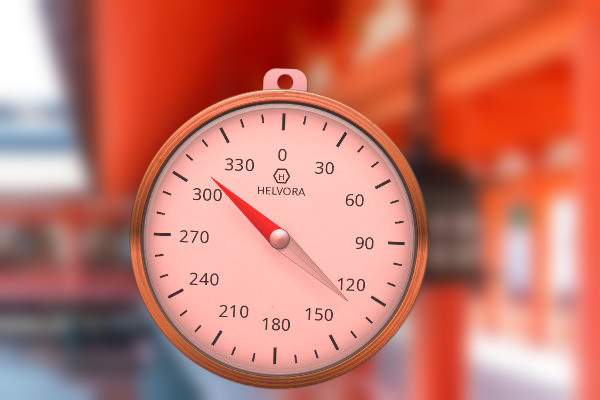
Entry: ° 310
